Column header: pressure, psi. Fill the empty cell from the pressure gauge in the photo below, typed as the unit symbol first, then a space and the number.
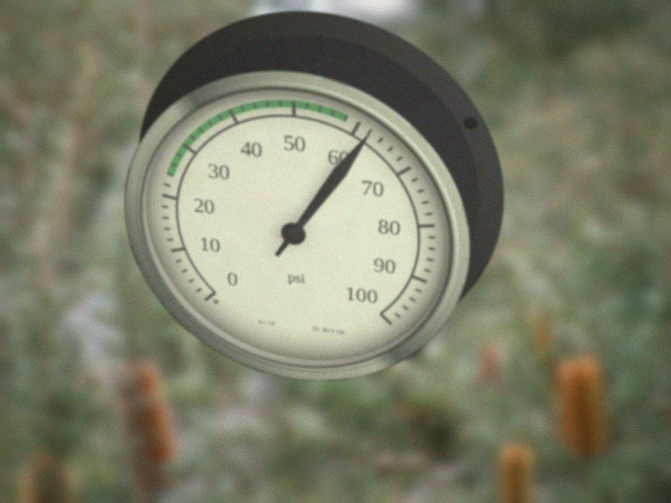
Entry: psi 62
